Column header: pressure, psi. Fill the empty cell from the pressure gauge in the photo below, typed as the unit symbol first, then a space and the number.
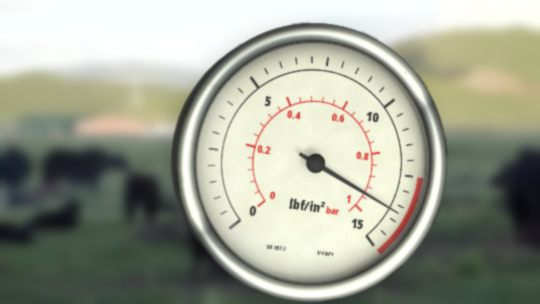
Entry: psi 13.75
